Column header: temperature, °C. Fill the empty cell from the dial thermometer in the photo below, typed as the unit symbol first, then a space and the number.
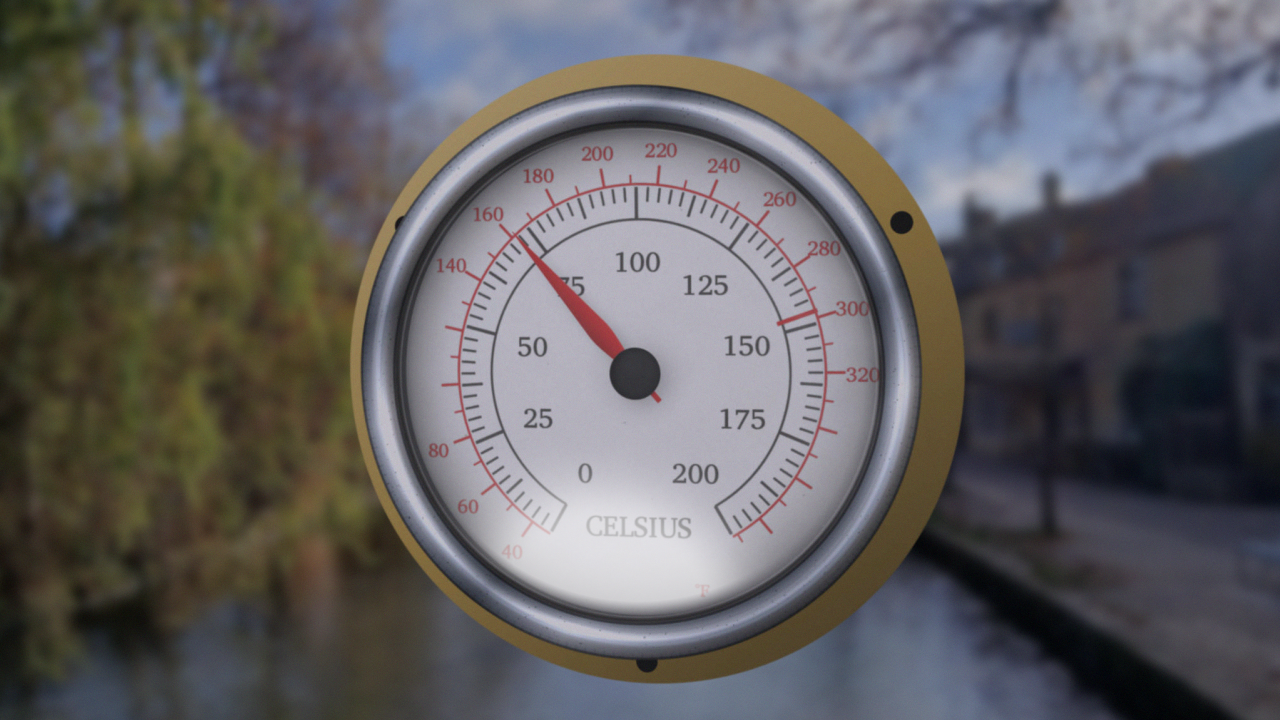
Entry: °C 72.5
